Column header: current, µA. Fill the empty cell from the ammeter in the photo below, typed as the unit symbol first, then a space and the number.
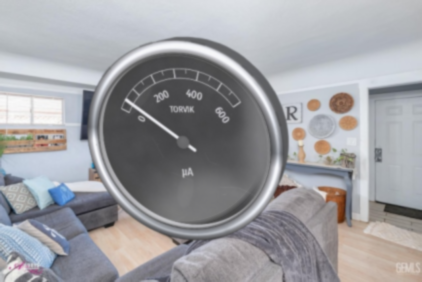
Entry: µA 50
